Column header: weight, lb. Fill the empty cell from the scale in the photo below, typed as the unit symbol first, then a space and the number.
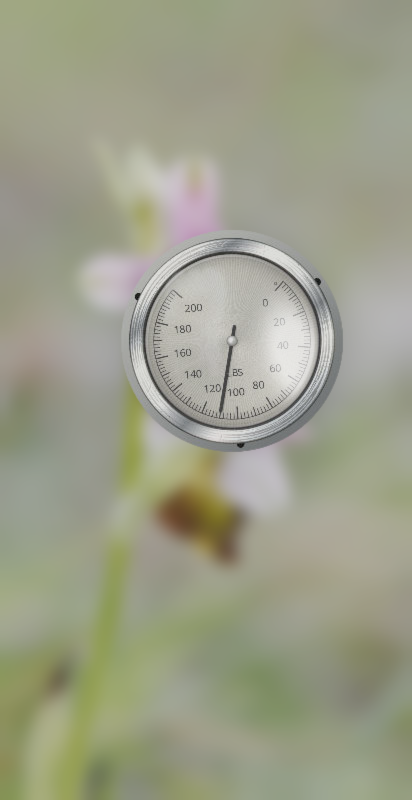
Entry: lb 110
